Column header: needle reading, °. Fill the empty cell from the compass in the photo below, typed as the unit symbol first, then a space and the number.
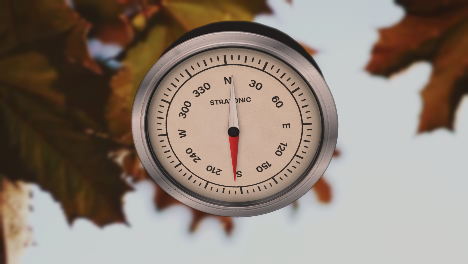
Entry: ° 185
